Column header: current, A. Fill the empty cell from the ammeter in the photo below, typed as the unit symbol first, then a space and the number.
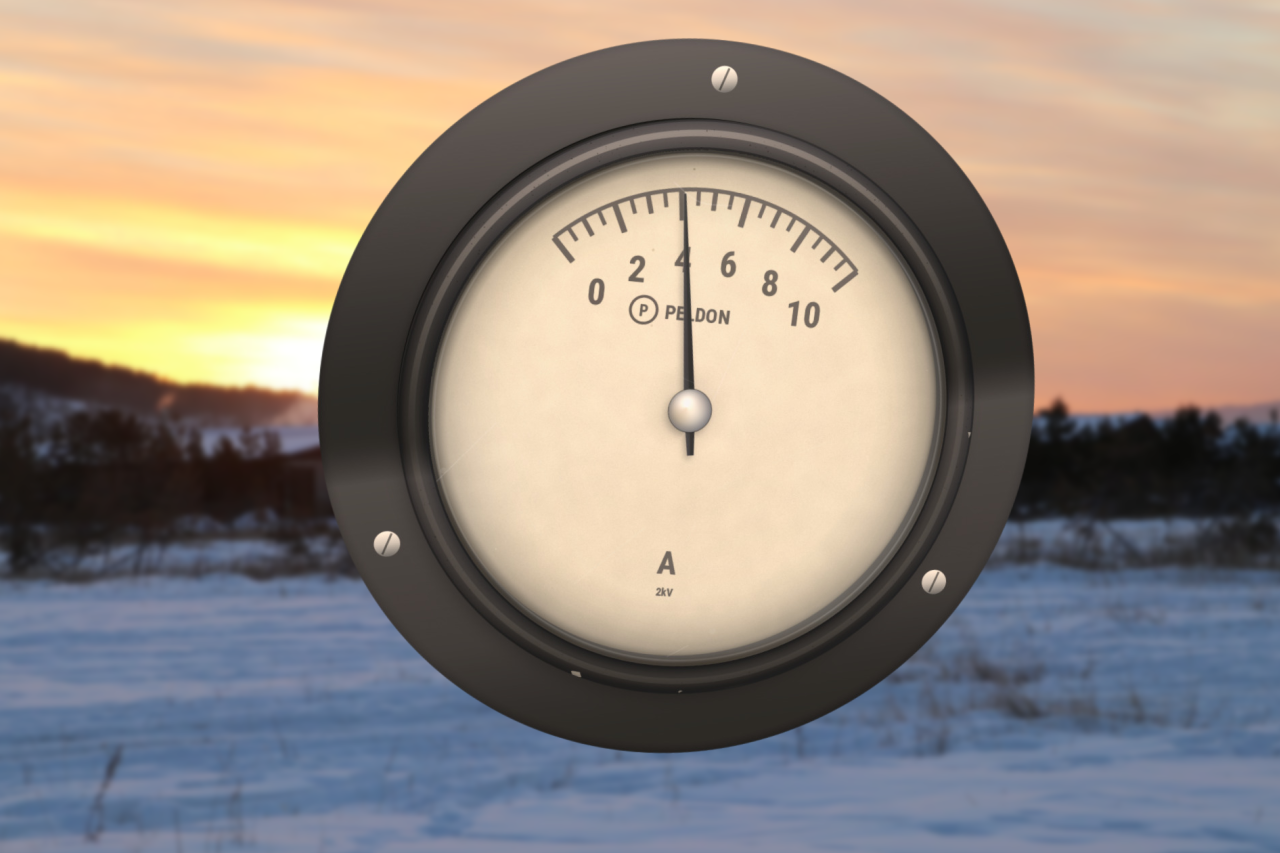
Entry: A 4
